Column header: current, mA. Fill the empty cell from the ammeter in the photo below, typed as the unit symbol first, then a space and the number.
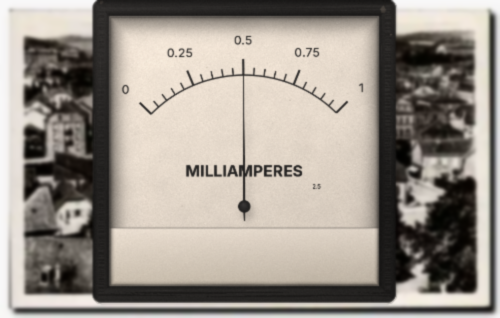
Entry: mA 0.5
